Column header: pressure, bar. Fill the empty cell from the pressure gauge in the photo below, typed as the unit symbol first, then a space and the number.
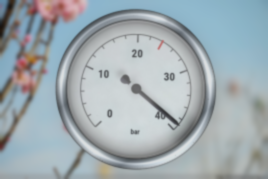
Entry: bar 39
